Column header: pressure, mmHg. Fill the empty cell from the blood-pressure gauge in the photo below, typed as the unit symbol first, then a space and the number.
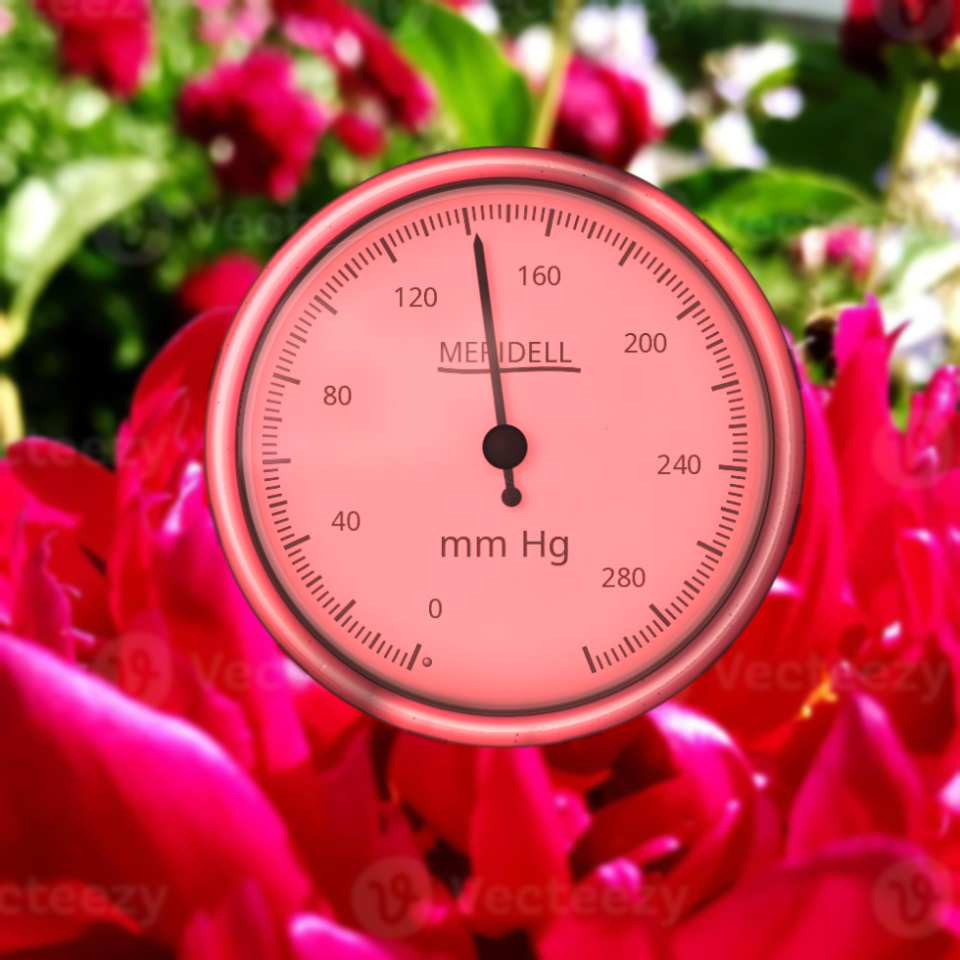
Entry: mmHg 142
